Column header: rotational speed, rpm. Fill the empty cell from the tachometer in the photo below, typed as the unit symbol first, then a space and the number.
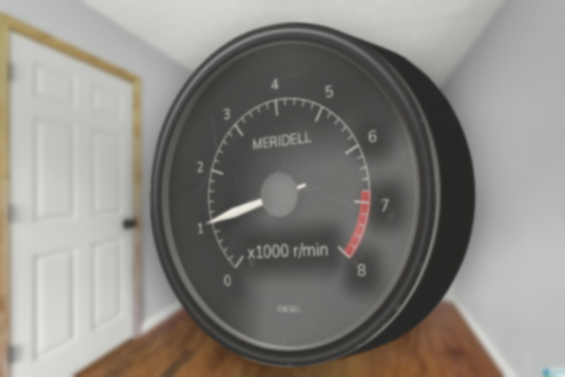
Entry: rpm 1000
